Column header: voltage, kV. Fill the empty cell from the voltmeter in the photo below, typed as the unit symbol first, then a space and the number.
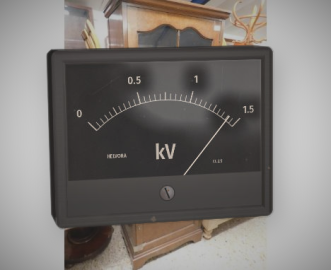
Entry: kV 1.4
